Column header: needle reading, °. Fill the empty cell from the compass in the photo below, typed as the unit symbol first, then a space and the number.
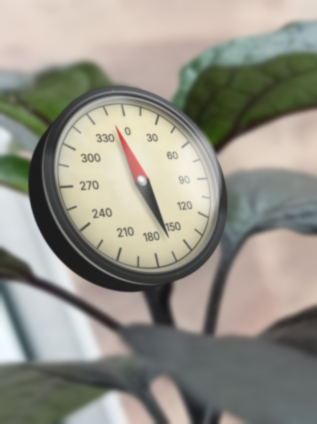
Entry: ° 345
